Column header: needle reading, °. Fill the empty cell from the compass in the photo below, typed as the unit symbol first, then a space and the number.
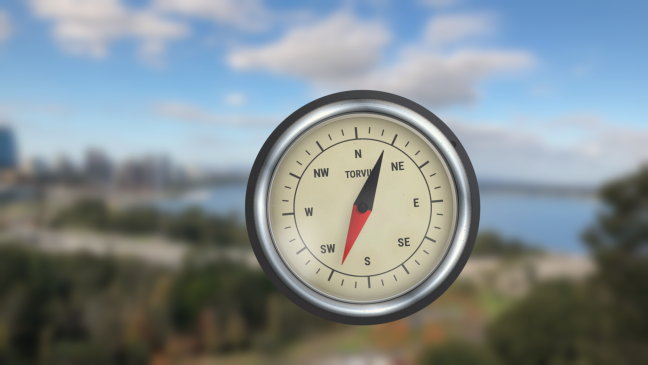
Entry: ° 205
